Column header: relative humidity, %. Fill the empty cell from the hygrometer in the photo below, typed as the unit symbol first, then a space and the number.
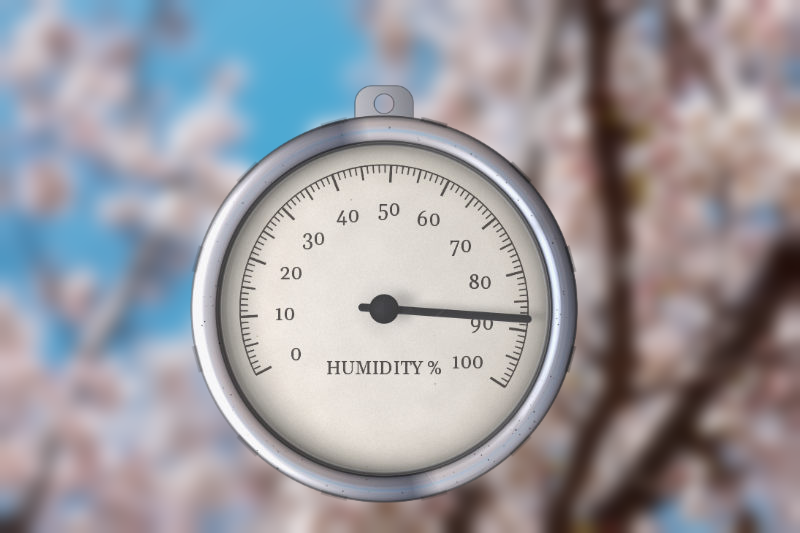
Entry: % 88
